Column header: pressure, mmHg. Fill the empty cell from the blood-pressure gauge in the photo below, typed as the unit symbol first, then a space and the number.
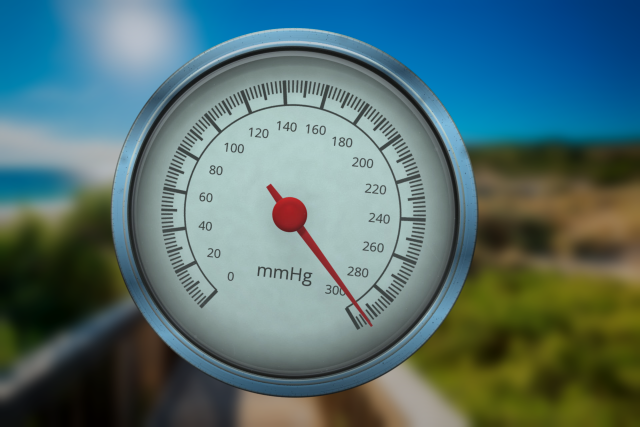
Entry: mmHg 294
